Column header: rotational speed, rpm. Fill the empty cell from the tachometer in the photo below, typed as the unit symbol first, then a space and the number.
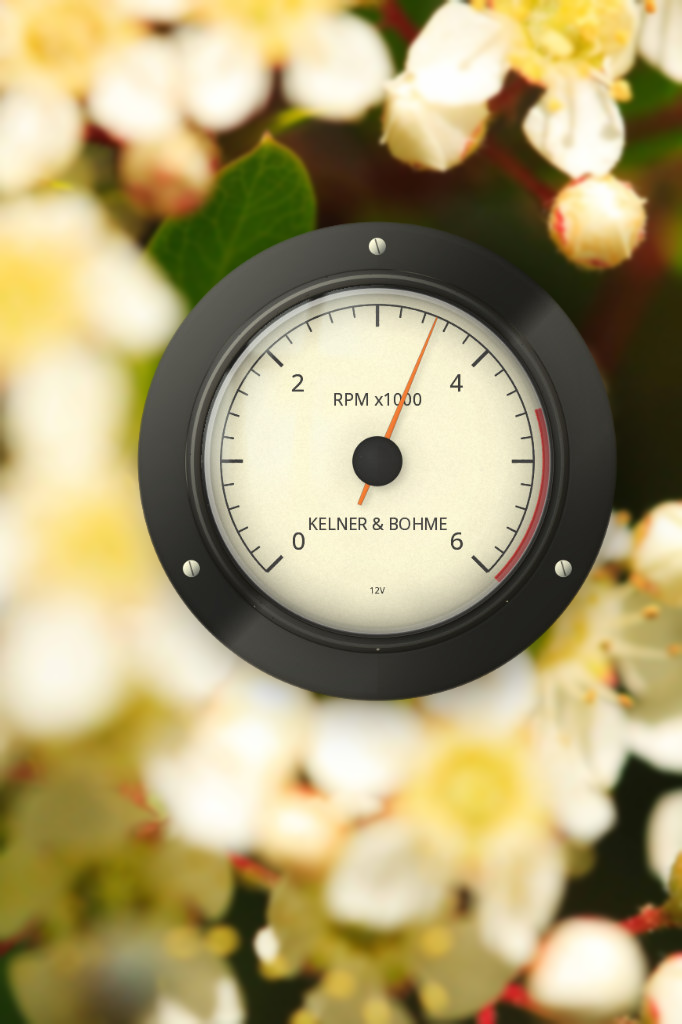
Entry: rpm 3500
